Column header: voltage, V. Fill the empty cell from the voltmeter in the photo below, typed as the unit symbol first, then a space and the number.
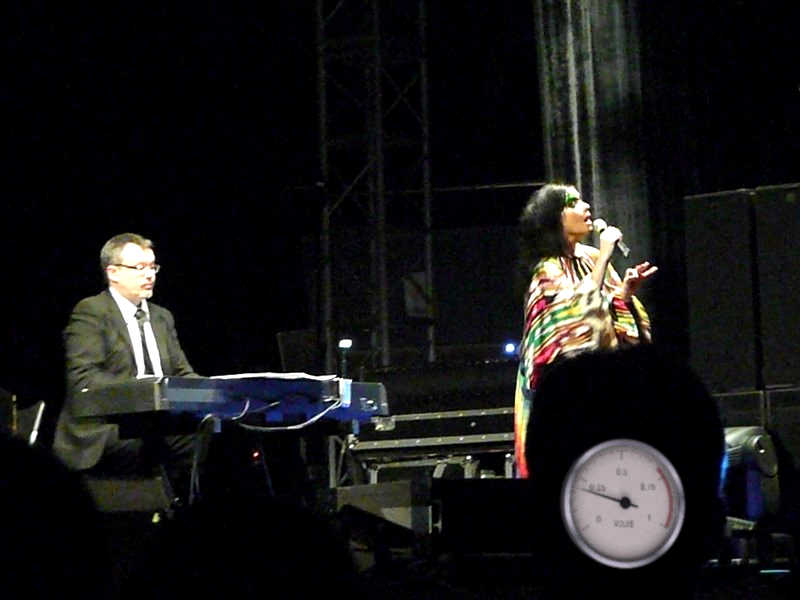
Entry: V 0.2
